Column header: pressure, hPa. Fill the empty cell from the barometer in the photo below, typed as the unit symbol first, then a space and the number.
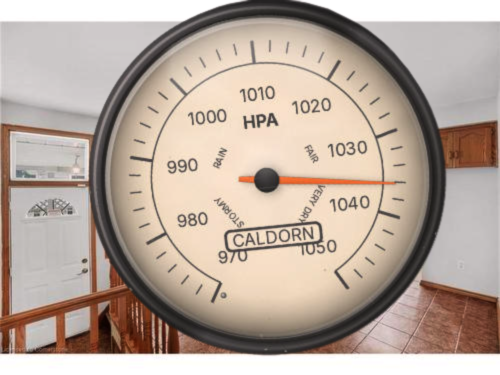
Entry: hPa 1036
